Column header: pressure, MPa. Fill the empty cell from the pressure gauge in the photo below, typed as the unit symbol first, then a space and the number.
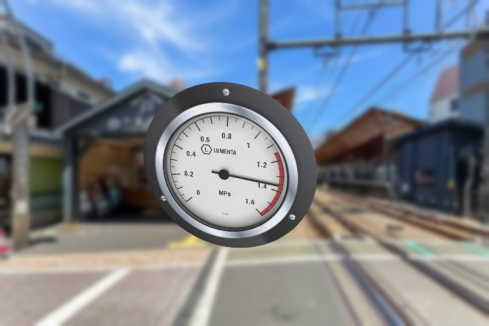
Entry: MPa 1.35
